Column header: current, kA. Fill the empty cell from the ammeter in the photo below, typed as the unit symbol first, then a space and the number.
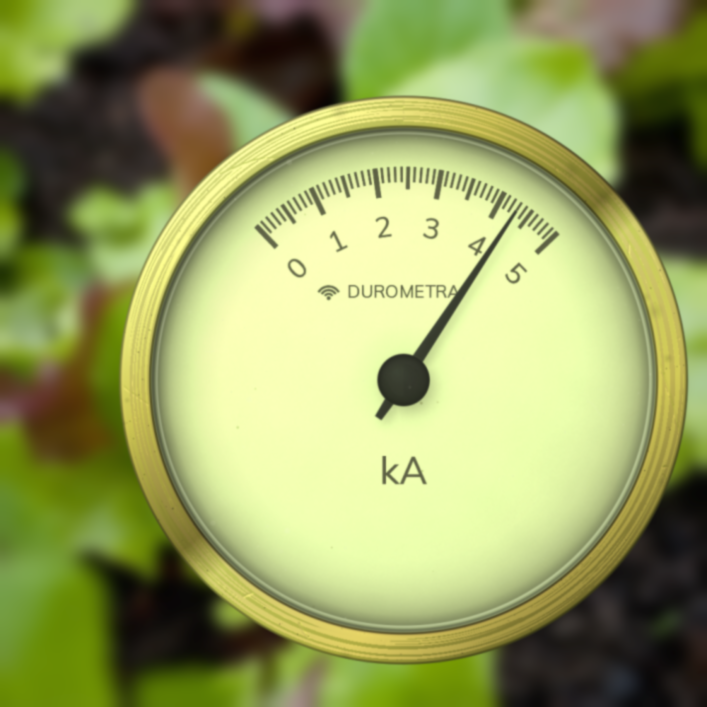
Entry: kA 4.3
